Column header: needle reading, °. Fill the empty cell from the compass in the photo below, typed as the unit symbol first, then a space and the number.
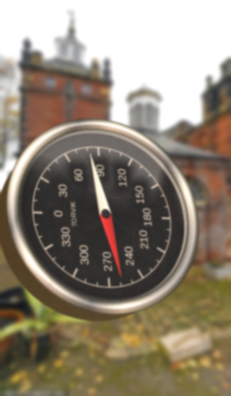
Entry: ° 260
